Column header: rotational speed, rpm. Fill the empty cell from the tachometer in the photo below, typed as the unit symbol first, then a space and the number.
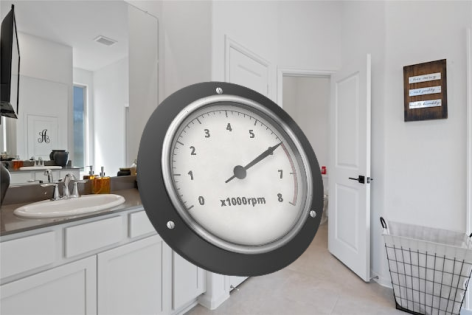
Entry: rpm 6000
